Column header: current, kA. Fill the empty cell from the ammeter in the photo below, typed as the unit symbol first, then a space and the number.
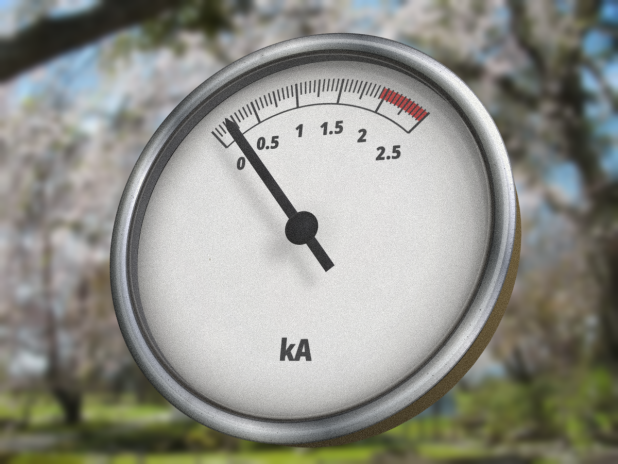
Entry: kA 0.2
